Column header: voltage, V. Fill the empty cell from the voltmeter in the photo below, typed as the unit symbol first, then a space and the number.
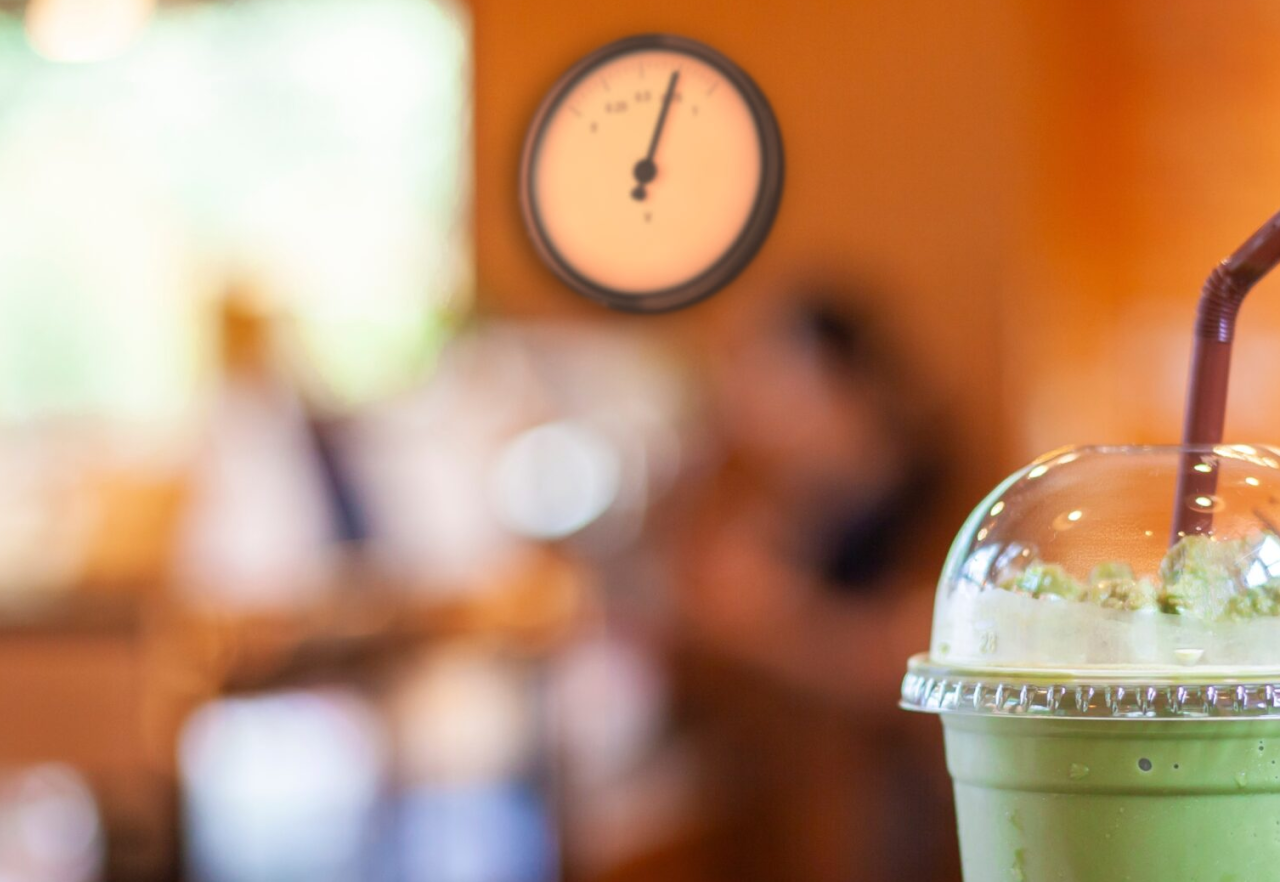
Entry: V 0.75
